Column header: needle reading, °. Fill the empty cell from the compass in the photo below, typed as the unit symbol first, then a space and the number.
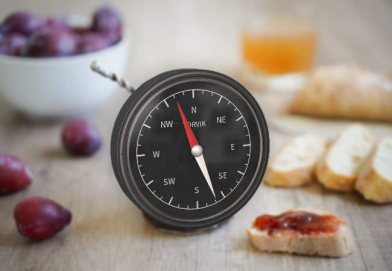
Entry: ° 340
